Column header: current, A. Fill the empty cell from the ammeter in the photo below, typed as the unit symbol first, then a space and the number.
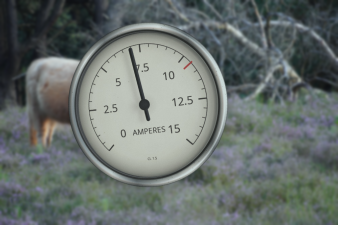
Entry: A 7
